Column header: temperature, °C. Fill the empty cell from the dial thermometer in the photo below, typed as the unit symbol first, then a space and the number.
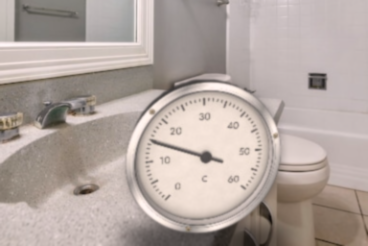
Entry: °C 15
